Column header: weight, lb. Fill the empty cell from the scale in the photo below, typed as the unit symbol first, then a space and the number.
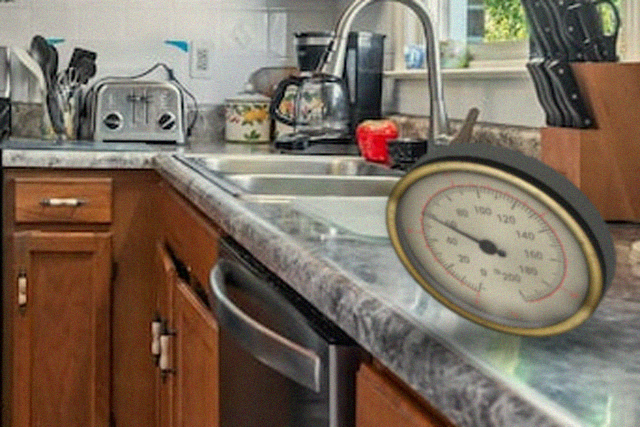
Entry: lb 60
